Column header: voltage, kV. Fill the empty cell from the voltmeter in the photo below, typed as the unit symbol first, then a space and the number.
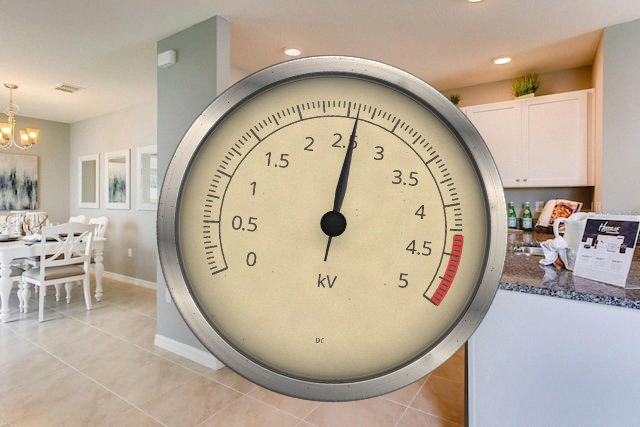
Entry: kV 2.6
